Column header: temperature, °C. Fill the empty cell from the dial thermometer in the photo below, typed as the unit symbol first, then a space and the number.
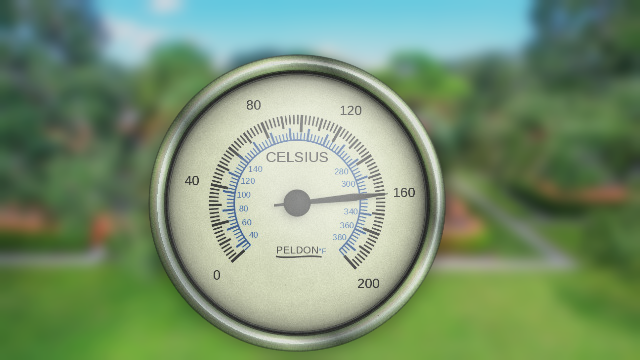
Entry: °C 160
